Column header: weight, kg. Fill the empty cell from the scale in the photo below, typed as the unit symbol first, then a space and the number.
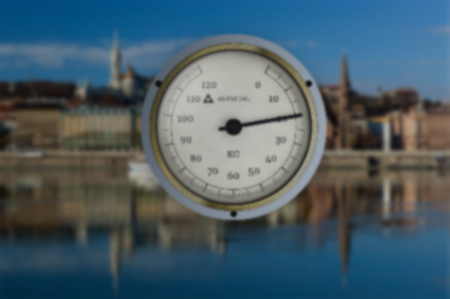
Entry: kg 20
